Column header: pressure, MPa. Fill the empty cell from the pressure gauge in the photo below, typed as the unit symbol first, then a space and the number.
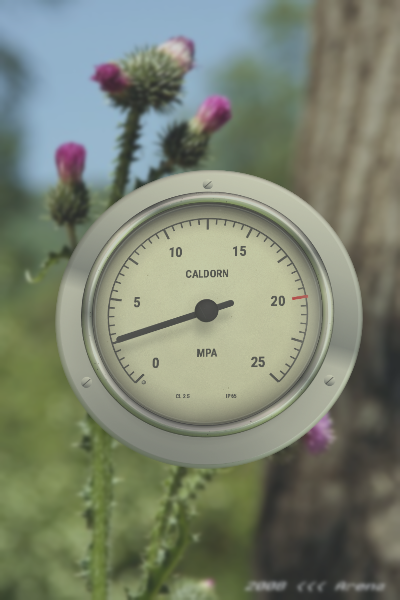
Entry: MPa 2.5
